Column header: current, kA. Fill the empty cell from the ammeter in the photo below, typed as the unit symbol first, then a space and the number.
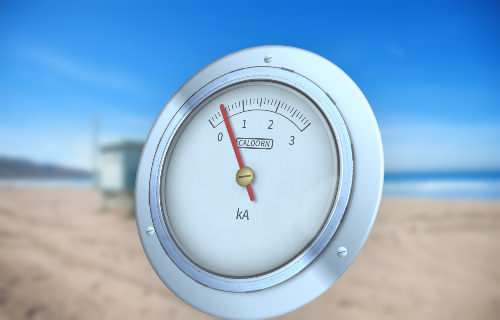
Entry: kA 0.5
